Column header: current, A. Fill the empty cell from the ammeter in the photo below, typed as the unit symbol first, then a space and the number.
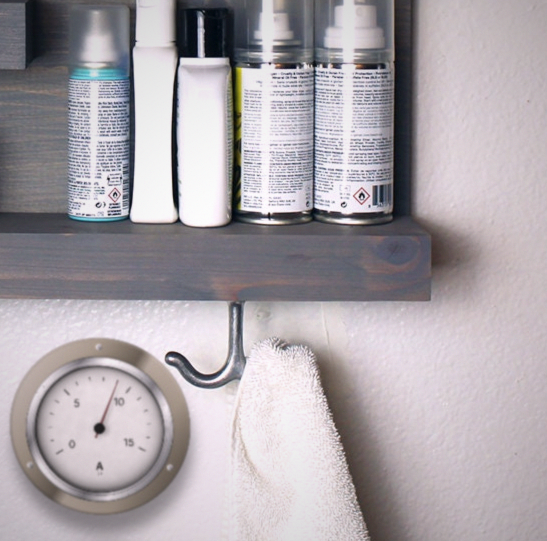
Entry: A 9
